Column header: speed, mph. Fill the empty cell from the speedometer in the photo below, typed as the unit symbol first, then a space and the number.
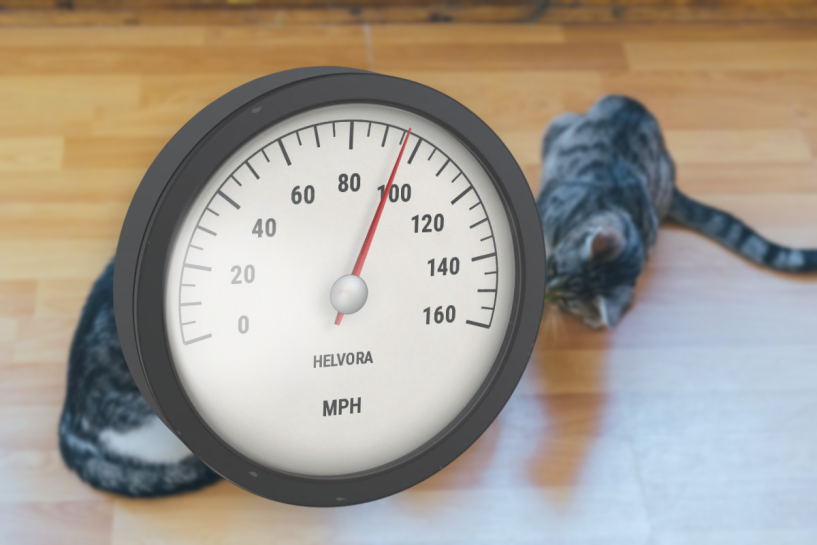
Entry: mph 95
